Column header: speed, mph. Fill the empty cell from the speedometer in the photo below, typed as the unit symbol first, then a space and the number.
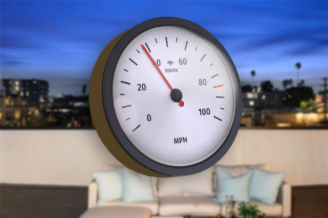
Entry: mph 37.5
